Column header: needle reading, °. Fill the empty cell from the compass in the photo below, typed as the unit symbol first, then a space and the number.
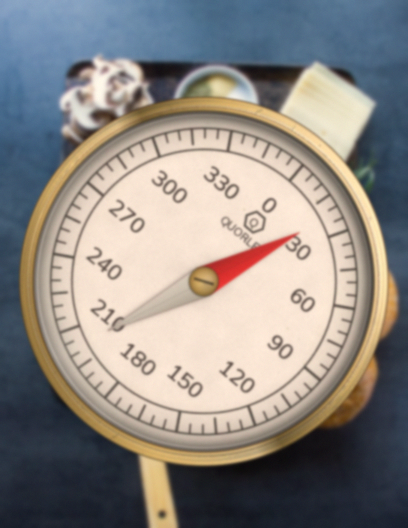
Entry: ° 22.5
